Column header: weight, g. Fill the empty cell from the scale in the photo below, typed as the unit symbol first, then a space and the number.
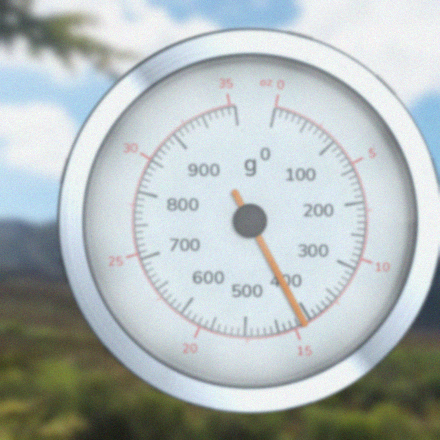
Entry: g 410
